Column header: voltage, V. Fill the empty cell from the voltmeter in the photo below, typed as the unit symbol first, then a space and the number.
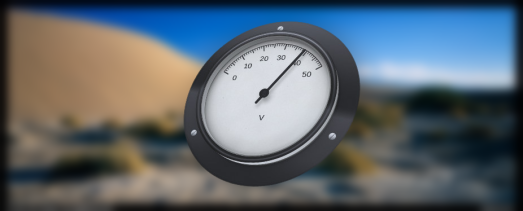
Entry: V 40
